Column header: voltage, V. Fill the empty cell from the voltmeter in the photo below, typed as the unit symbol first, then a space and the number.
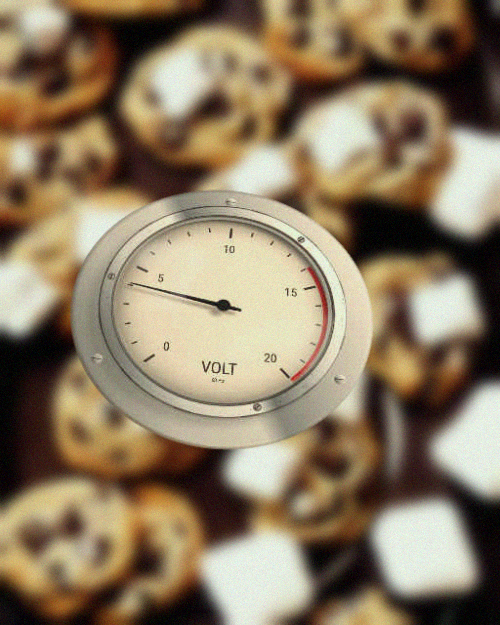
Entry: V 4
